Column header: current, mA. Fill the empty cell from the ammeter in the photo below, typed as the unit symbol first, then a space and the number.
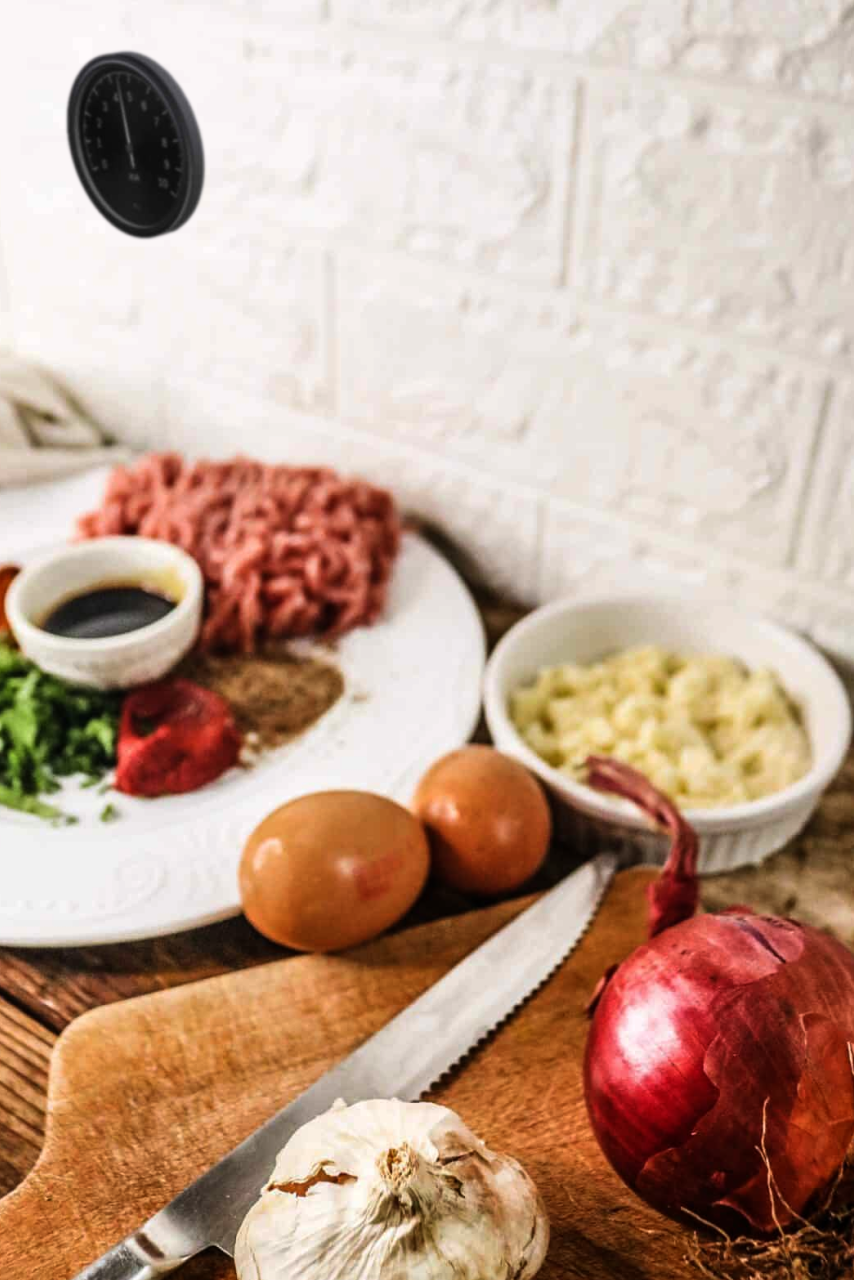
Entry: mA 4.5
